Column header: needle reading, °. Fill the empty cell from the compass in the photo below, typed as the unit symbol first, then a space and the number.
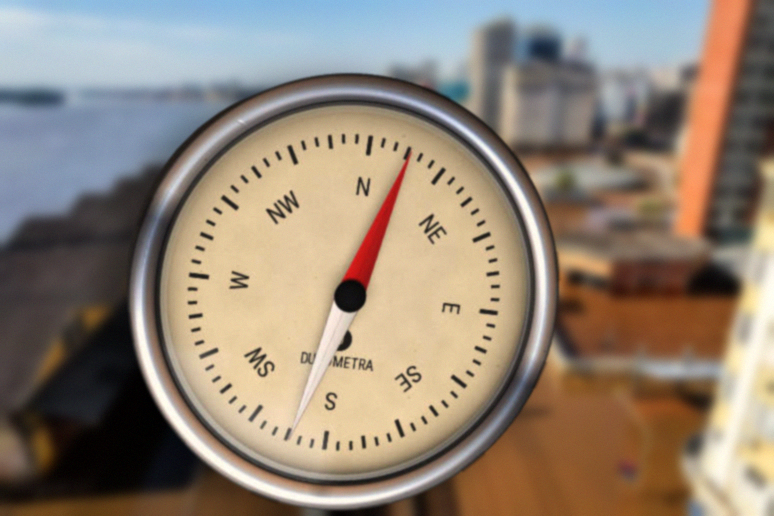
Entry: ° 15
